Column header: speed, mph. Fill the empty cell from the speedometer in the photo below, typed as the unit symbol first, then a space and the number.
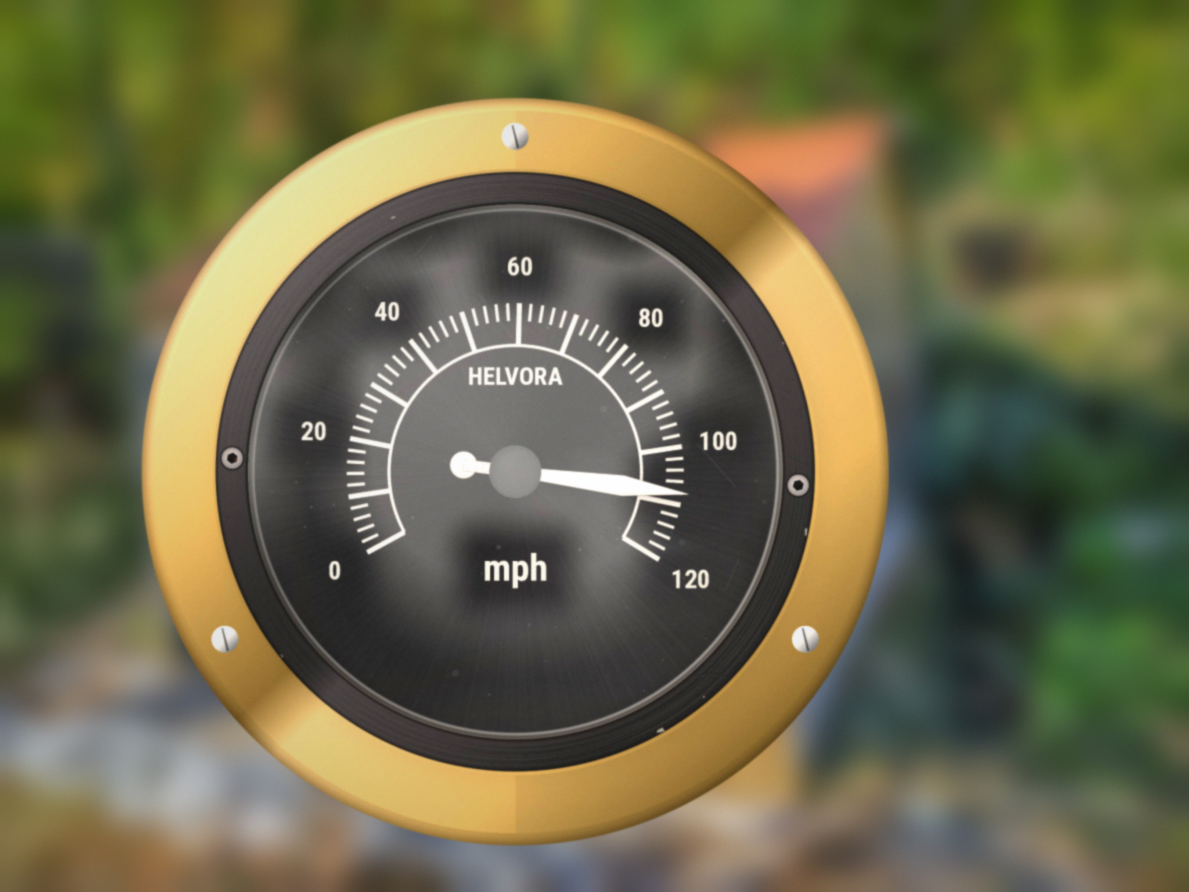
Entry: mph 108
